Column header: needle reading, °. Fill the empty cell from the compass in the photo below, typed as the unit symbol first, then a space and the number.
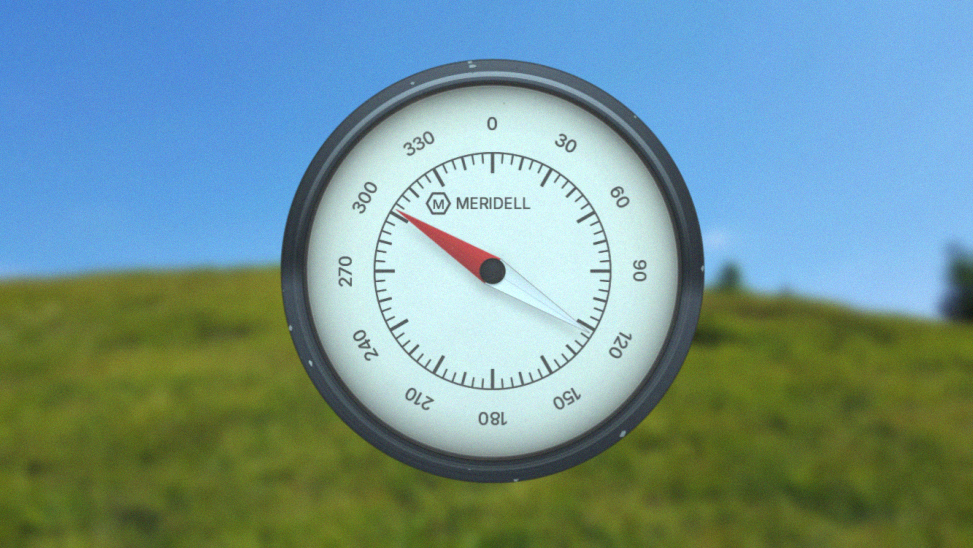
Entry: ° 302.5
